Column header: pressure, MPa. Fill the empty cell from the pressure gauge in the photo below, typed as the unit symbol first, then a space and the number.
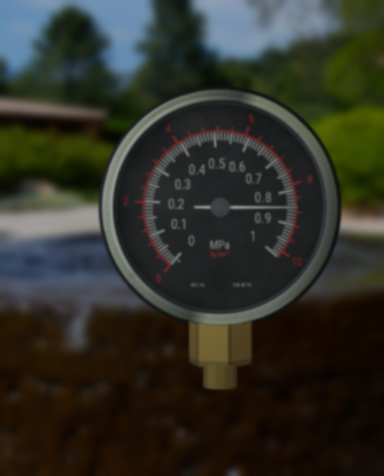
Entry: MPa 0.85
